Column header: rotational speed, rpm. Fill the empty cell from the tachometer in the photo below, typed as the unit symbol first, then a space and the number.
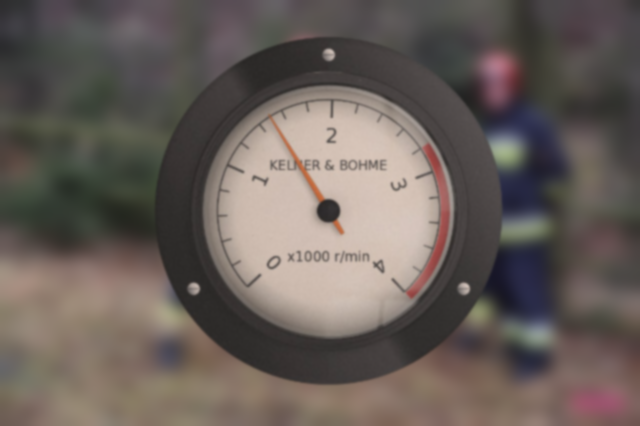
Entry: rpm 1500
